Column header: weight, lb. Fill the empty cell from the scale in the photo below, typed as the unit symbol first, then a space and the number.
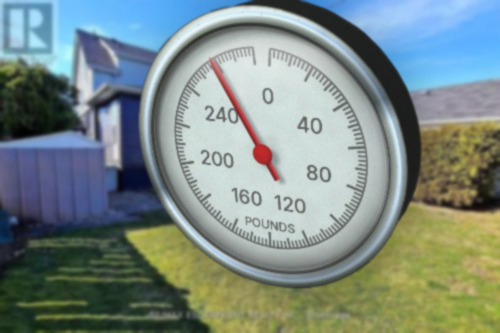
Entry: lb 260
